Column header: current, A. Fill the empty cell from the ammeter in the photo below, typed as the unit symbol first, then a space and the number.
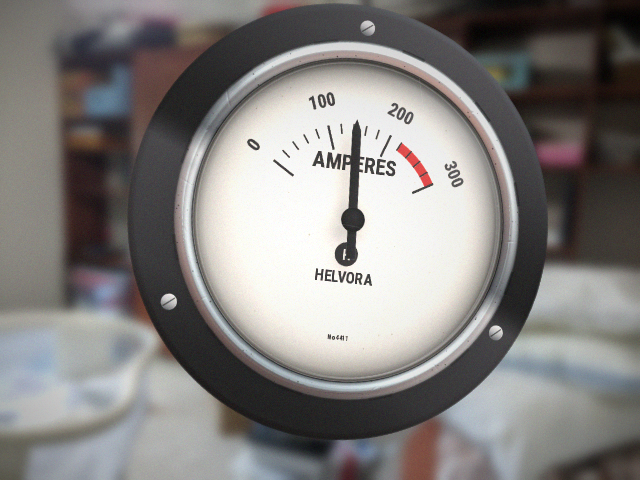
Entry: A 140
